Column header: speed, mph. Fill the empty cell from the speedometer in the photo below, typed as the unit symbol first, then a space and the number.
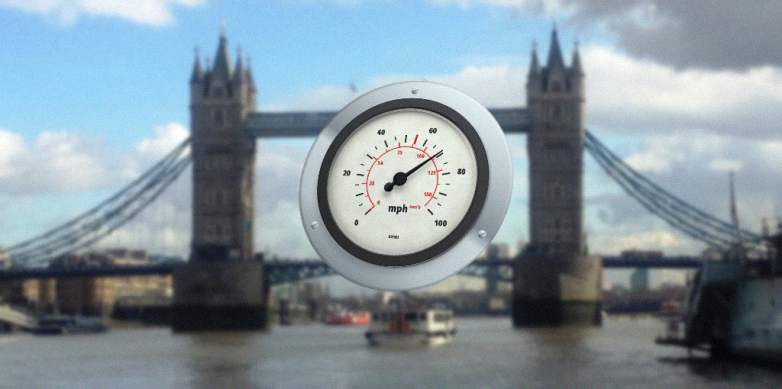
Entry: mph 70
